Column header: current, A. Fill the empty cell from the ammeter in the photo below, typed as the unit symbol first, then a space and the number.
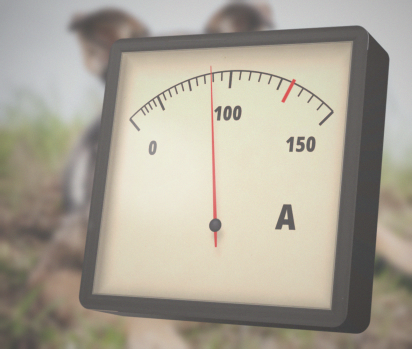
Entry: A 90
